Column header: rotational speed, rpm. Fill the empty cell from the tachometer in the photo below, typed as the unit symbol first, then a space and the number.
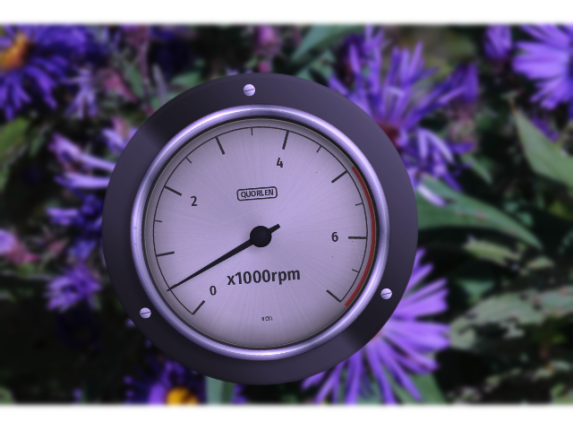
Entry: rpm 500
